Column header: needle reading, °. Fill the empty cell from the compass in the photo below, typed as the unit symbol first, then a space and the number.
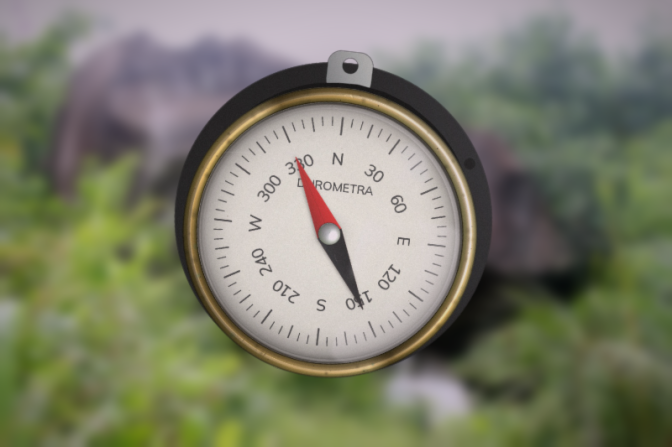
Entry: ° 330
